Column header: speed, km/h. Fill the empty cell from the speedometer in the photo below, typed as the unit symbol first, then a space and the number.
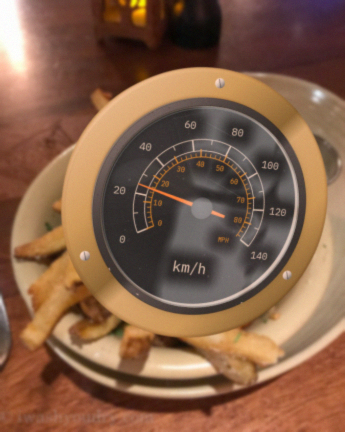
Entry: km/h 25
